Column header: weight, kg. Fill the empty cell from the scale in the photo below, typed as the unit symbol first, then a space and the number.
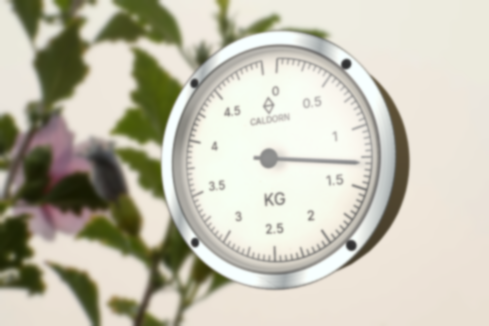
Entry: kg 1.3
